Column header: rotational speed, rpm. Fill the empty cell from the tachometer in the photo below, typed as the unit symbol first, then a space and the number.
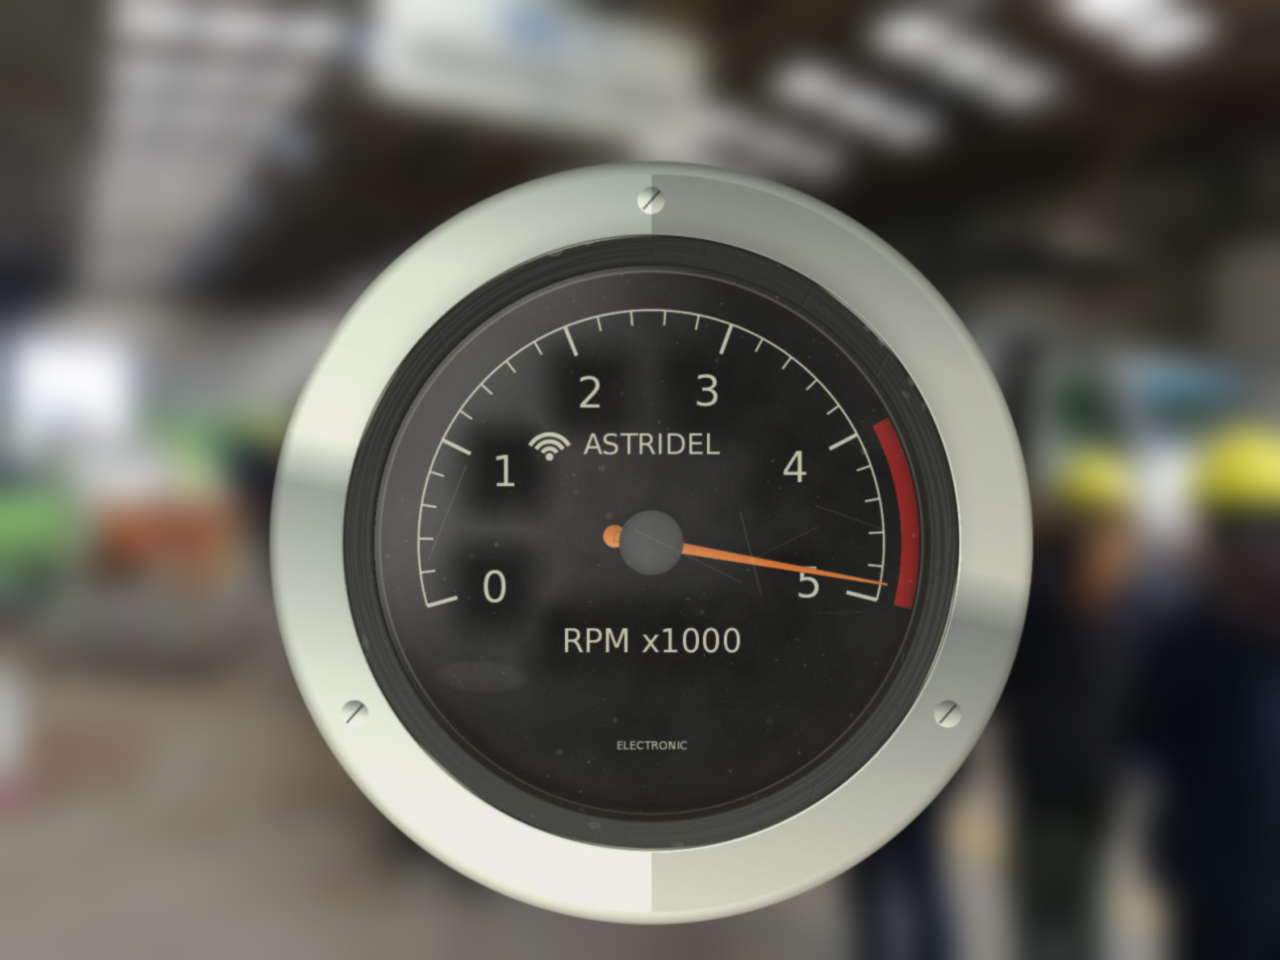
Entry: rpm 4900
